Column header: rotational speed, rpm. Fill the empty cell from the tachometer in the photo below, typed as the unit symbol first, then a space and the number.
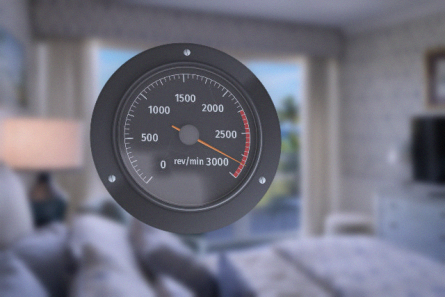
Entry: rpm 2850
